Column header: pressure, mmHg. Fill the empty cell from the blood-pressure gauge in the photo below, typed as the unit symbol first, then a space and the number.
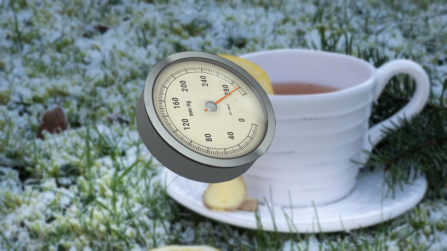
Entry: mmHg 290
